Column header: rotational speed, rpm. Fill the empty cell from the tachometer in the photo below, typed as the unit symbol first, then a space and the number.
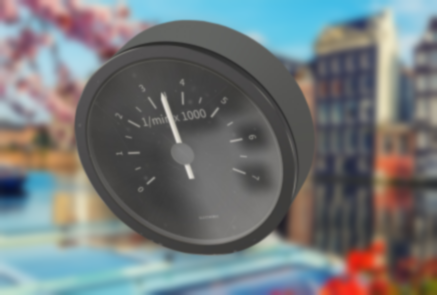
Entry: rpm 3500
